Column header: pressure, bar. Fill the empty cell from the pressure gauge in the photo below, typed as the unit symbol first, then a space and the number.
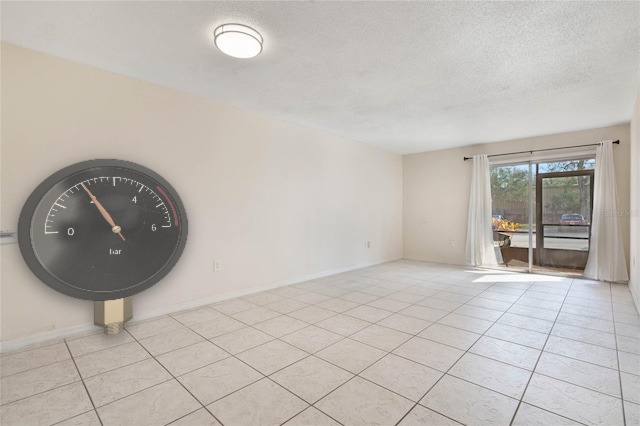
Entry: bar 2
